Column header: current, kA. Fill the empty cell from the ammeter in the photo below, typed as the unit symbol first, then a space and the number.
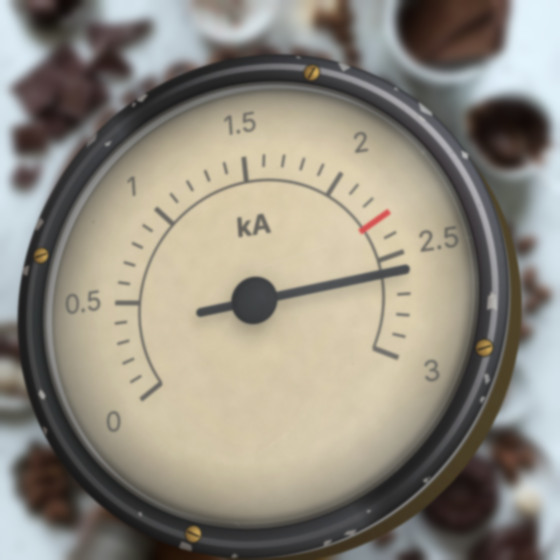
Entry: kA 2.6
